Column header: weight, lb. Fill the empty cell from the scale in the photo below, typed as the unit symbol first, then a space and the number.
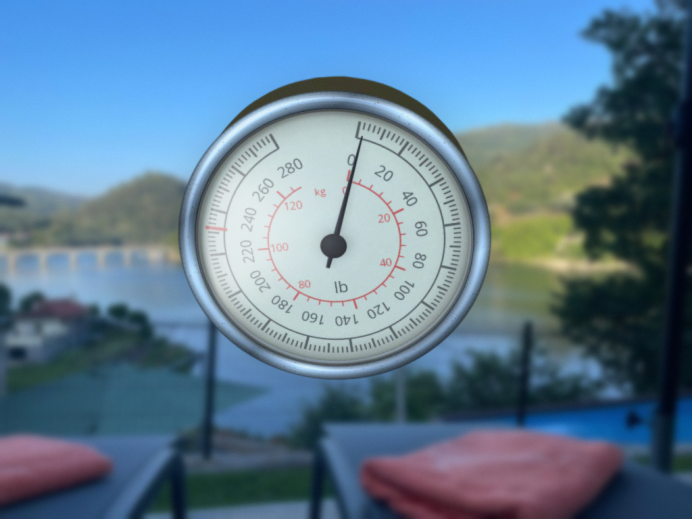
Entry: lb 2
